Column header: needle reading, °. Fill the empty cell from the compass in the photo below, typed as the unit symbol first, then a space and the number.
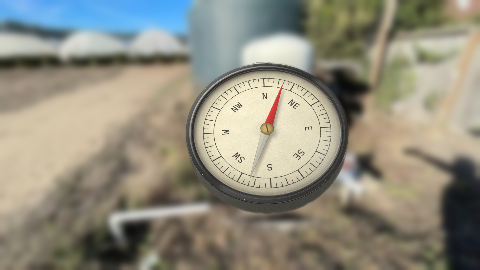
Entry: ° 20
